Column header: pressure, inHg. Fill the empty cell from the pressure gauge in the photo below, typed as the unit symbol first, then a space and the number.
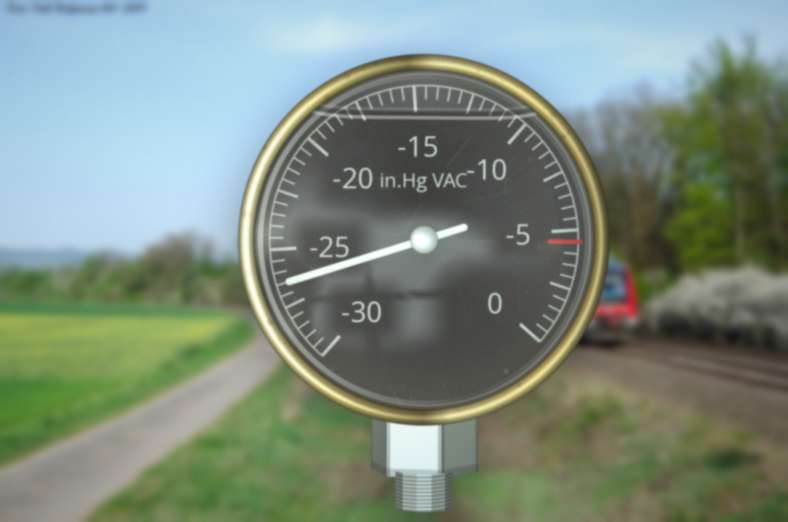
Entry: inHg -26.5
